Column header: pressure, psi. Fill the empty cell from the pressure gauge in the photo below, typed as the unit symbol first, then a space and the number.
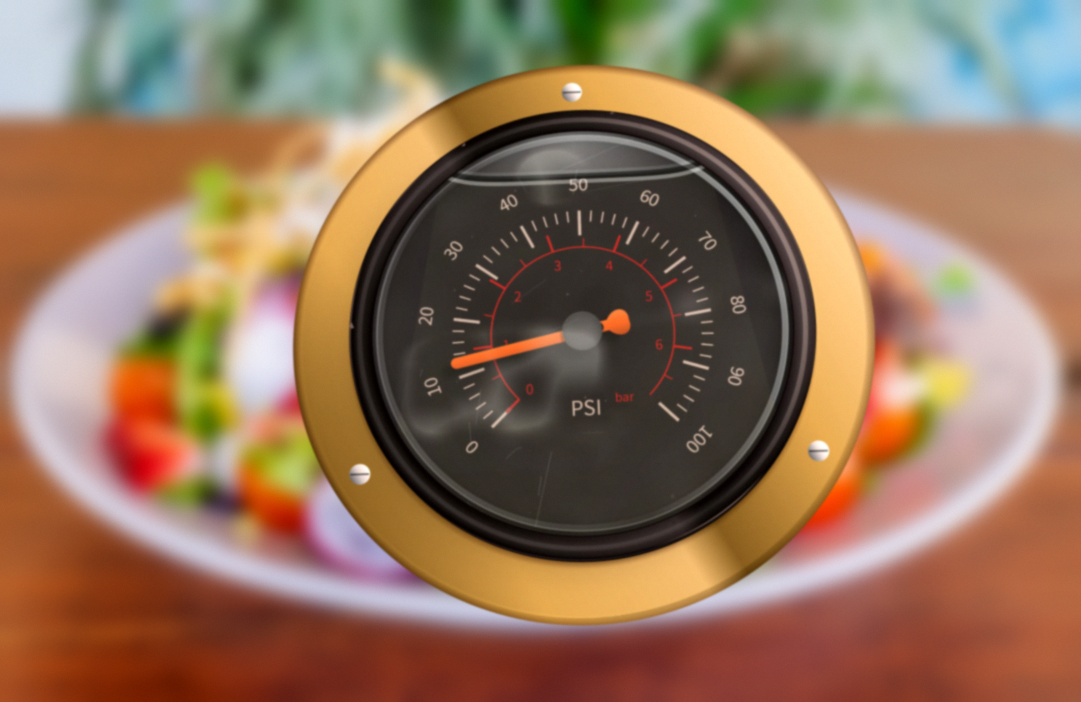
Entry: psi 12
